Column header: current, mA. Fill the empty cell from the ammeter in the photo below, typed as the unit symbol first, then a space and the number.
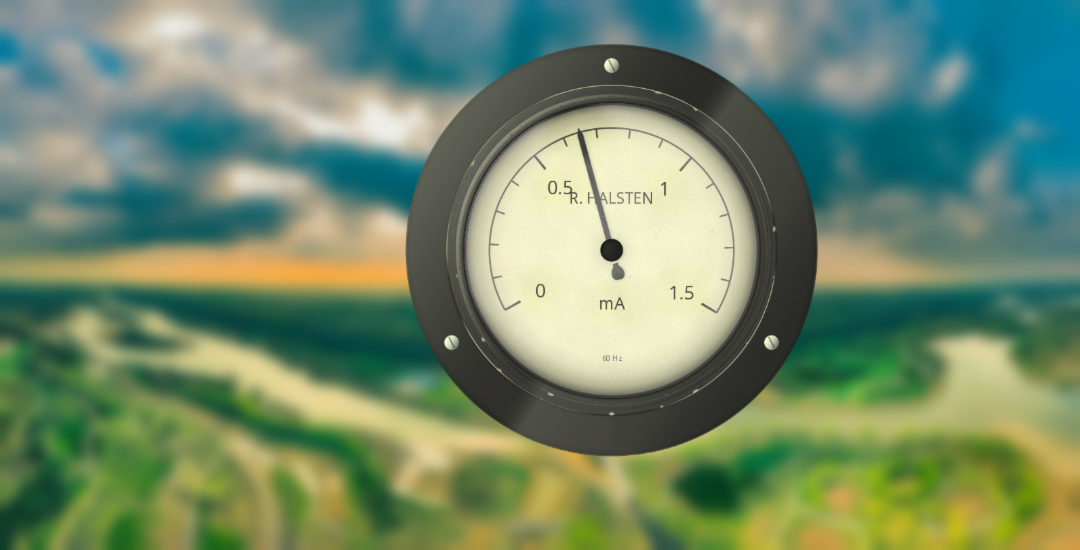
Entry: mA 0.65
